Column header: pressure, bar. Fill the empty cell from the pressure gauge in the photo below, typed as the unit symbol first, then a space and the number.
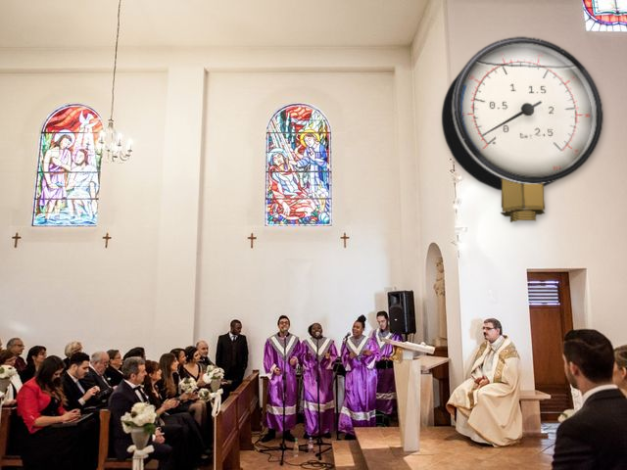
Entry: bar 0.1
